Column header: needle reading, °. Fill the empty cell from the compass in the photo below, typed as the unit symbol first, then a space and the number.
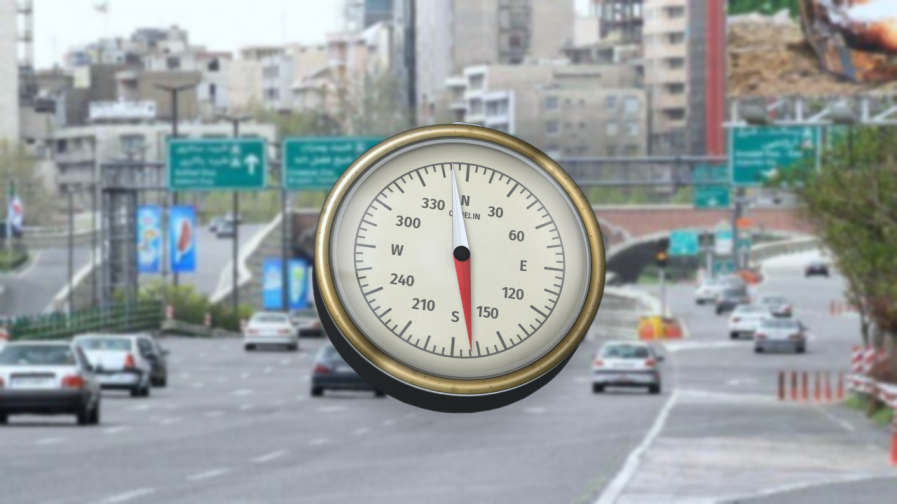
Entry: ° 170
